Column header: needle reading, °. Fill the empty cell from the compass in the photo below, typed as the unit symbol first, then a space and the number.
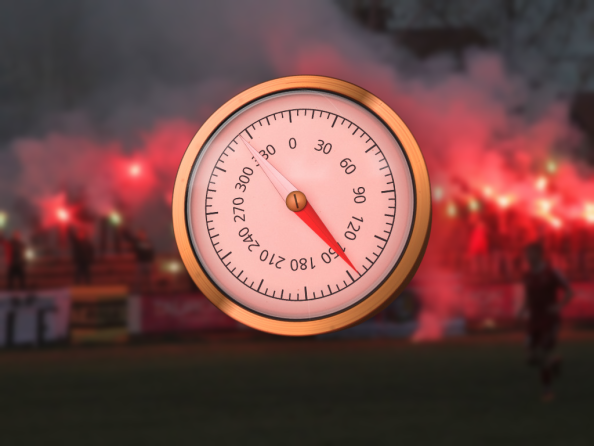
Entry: ° 145
